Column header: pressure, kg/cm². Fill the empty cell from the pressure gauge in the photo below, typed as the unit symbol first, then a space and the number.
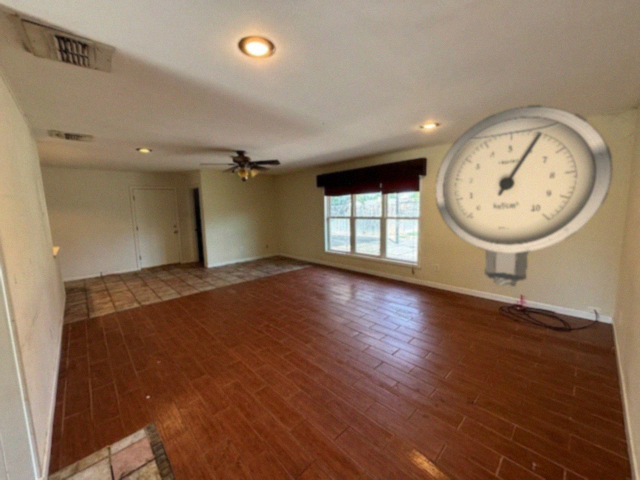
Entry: kg/cm² 6
